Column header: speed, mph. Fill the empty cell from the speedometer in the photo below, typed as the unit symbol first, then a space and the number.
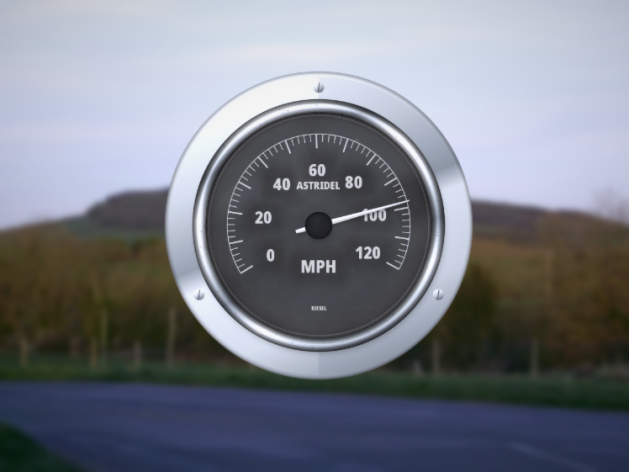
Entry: mph 98
